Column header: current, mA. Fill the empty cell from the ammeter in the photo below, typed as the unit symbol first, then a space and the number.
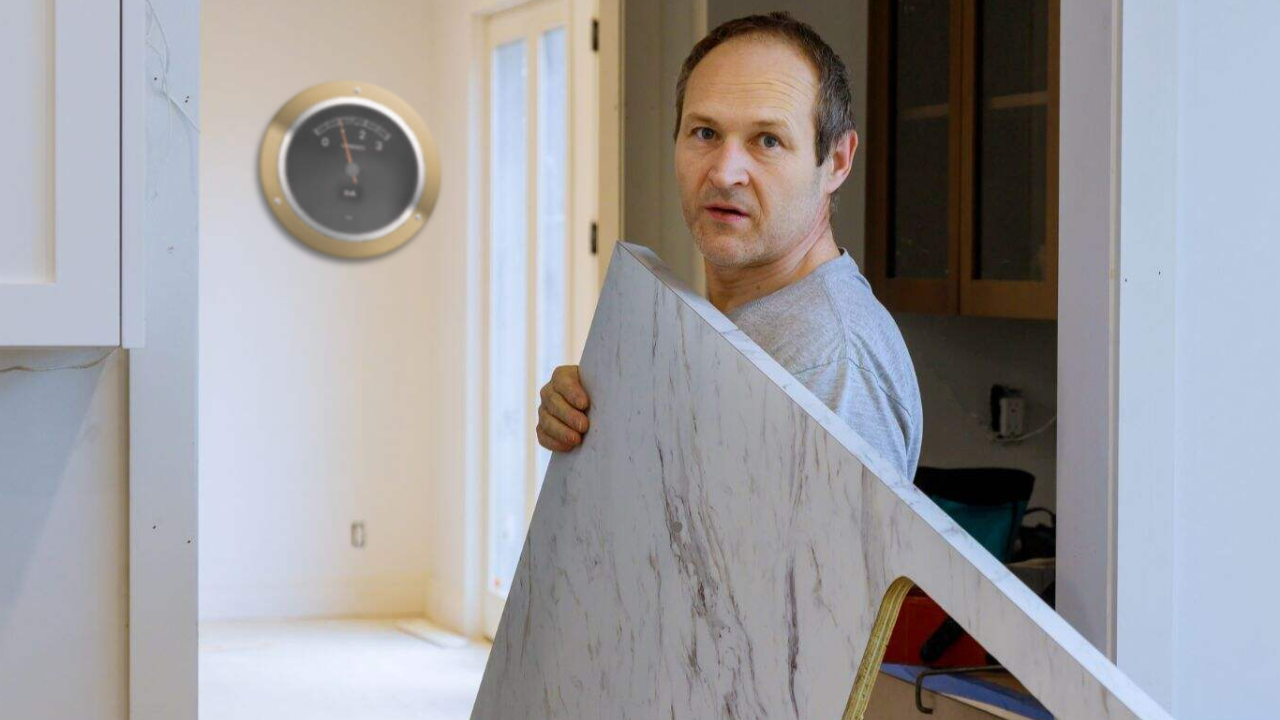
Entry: mA 1
